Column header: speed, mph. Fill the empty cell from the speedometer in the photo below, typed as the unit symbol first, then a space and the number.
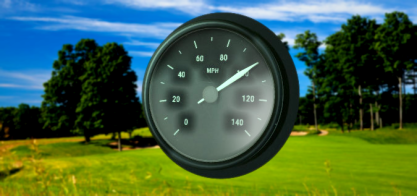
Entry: mph 100
